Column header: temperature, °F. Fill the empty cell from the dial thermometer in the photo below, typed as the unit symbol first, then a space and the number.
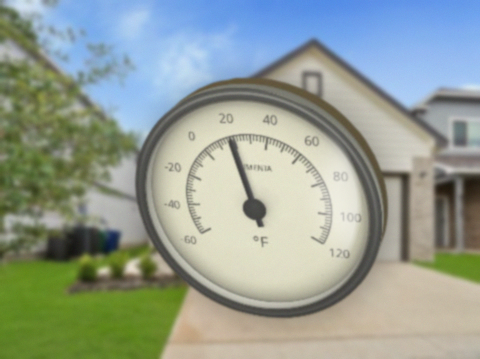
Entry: °F 20
